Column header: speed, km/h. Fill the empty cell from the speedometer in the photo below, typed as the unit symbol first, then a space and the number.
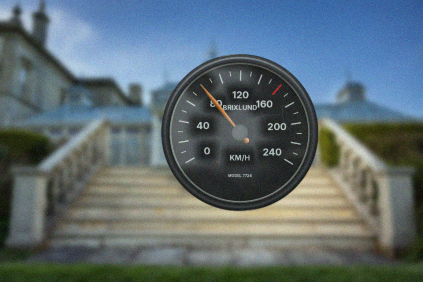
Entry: km/h 80
